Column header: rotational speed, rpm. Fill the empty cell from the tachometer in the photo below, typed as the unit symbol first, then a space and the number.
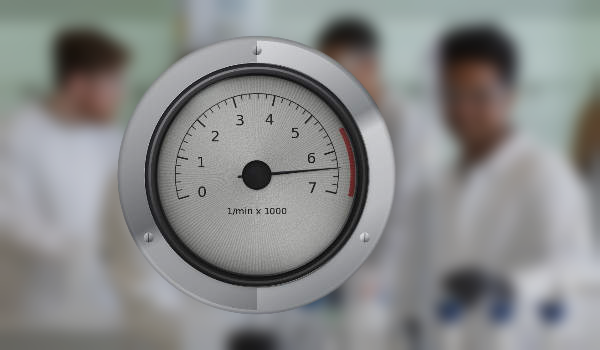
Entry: rpm 6400
